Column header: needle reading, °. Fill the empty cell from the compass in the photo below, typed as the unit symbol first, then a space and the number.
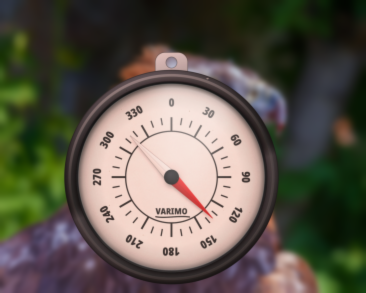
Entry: ° 135
